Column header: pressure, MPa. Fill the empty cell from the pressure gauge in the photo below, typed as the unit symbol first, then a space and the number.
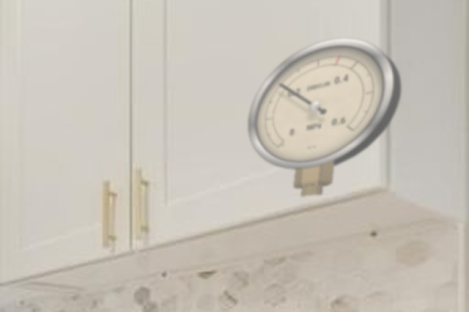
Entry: MPa 0.2
